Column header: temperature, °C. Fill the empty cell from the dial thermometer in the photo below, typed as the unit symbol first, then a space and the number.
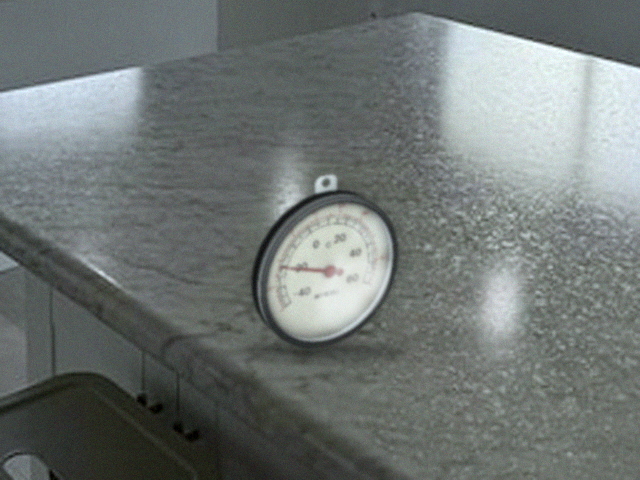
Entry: °C -20
